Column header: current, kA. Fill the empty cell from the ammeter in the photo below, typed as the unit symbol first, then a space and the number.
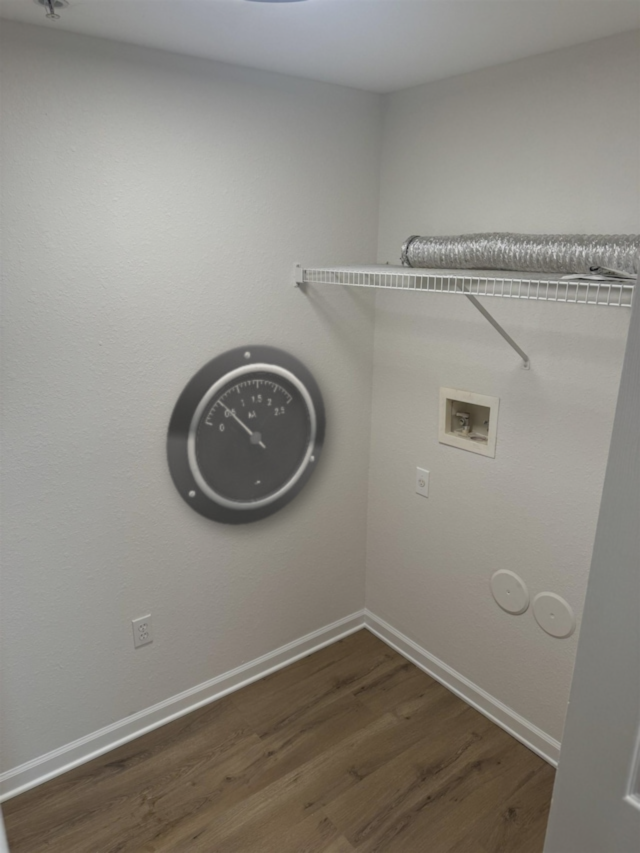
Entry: kA 0.5
